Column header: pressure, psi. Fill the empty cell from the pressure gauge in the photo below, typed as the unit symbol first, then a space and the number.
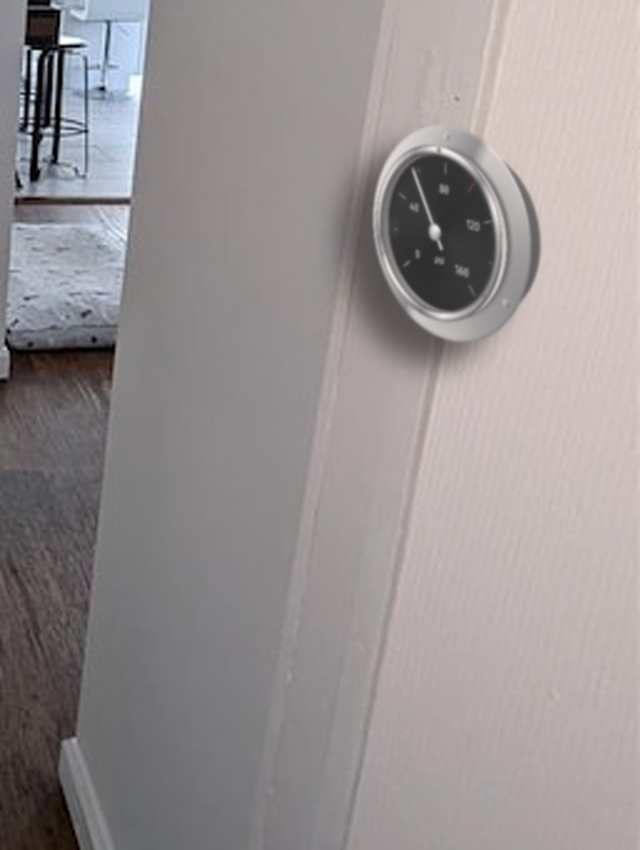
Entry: psi 60
